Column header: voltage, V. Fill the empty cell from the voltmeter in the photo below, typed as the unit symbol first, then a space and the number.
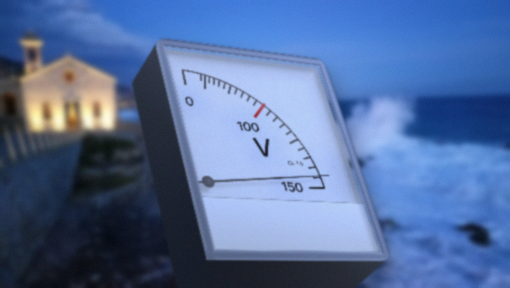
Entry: V 145
